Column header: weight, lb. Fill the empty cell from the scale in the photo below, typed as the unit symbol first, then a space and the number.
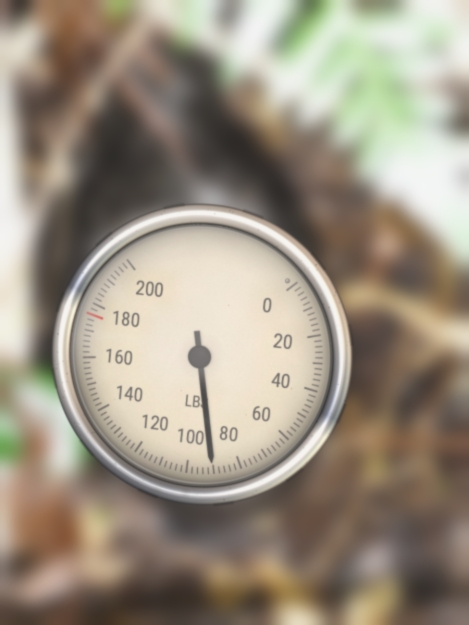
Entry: lb 90
